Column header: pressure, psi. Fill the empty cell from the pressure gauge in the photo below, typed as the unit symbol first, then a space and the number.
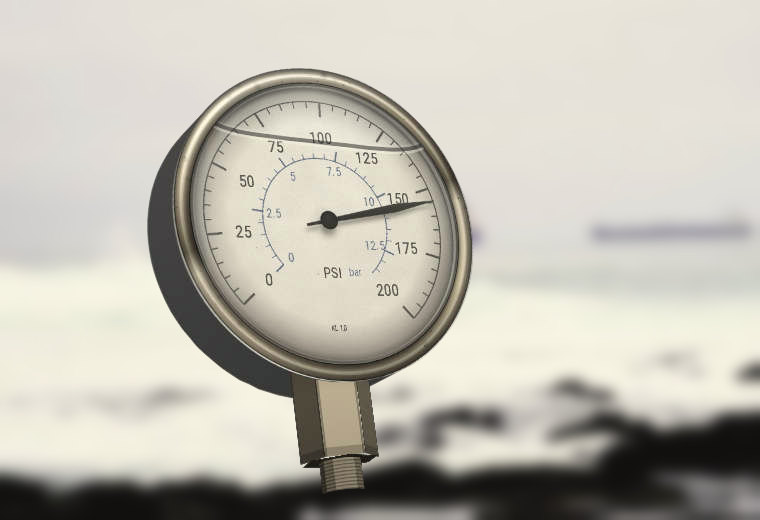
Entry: psi 155
